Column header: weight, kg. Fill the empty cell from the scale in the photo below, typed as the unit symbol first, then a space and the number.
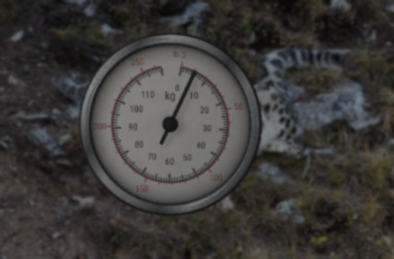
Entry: kg 5
